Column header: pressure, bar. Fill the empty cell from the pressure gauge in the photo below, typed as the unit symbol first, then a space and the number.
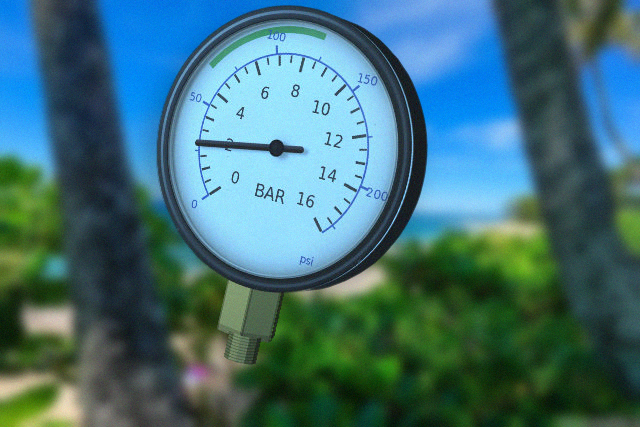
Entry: bar 2
